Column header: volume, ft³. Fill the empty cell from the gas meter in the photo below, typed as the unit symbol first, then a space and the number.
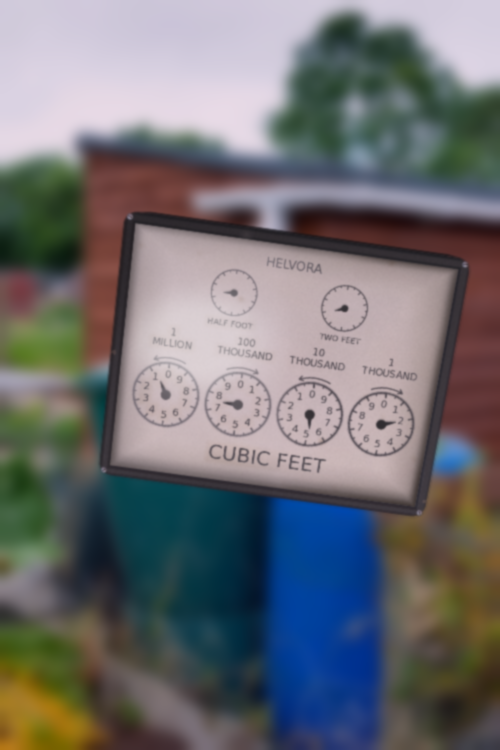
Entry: ft³ 75200
